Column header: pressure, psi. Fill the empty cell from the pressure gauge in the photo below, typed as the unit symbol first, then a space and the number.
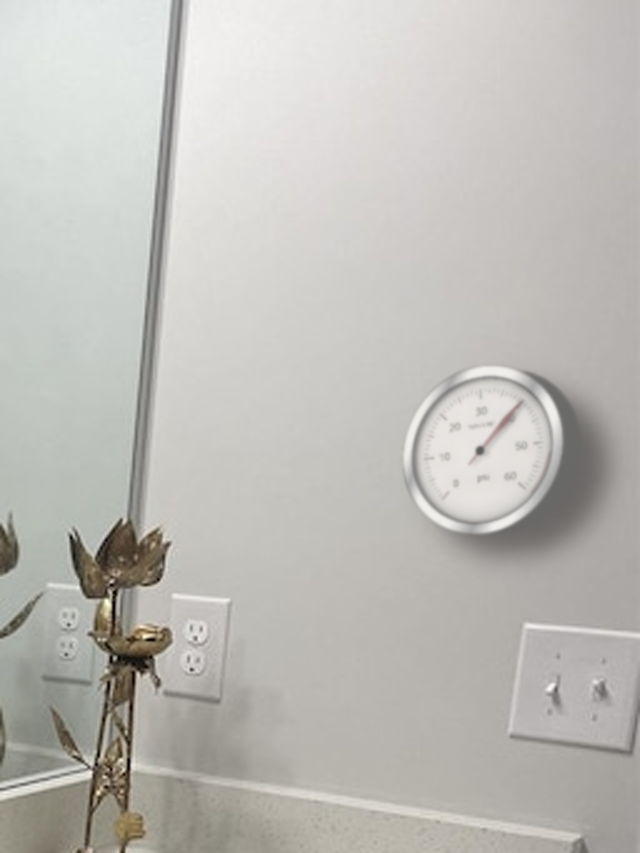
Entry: psi 40
